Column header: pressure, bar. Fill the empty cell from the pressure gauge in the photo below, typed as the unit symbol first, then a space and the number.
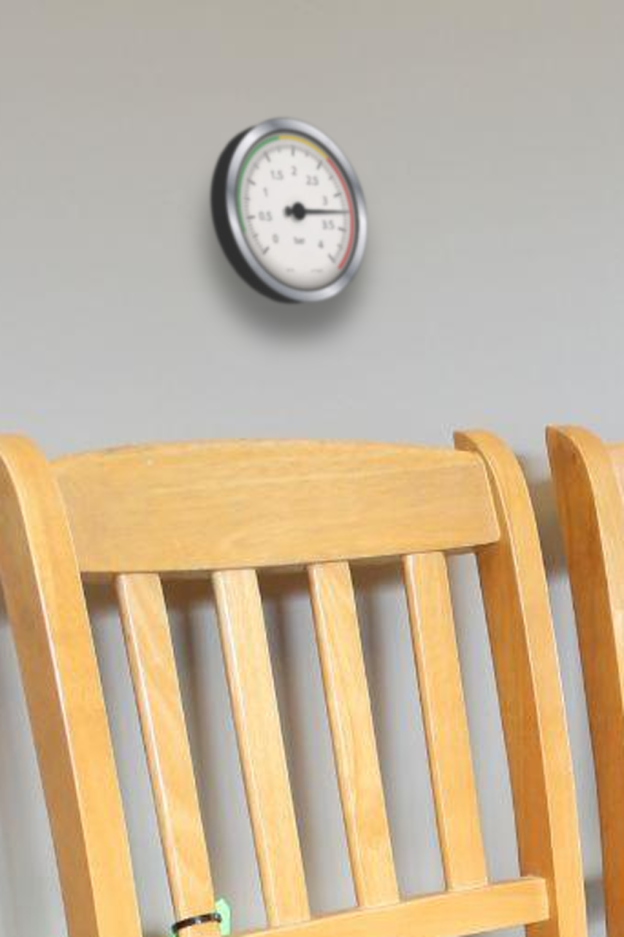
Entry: bar 3.25
